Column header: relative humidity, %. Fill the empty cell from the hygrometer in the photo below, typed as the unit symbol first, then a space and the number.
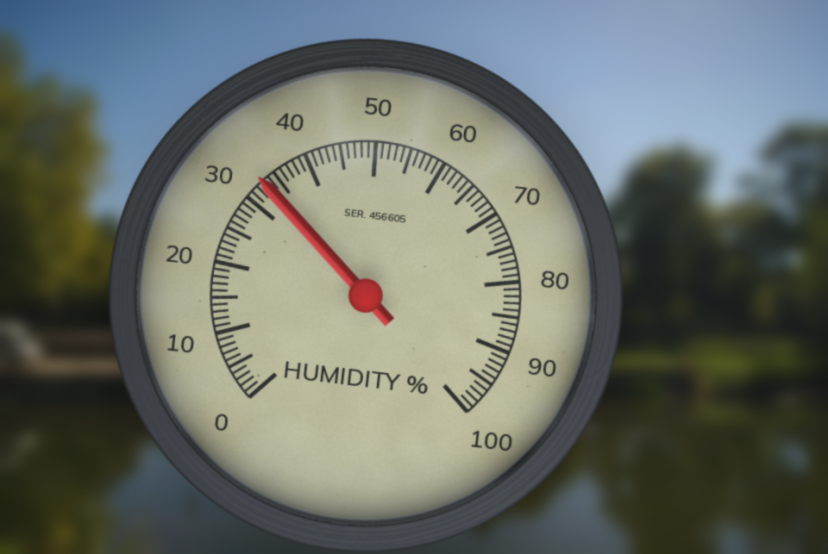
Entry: % 33
